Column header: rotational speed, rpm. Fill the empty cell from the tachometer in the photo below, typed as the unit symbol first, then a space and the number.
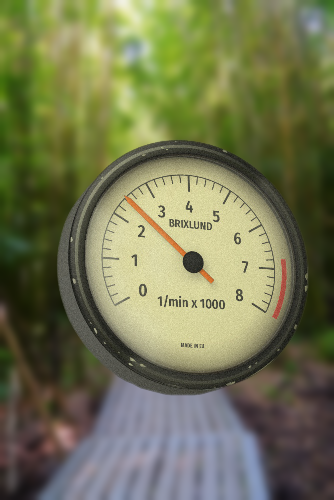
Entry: rpm 2400
